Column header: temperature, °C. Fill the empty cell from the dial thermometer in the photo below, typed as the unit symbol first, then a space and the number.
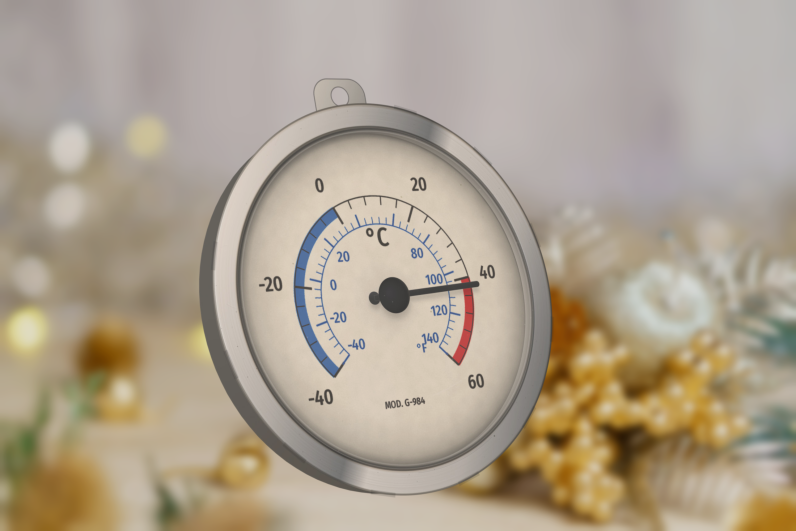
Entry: °C 42
